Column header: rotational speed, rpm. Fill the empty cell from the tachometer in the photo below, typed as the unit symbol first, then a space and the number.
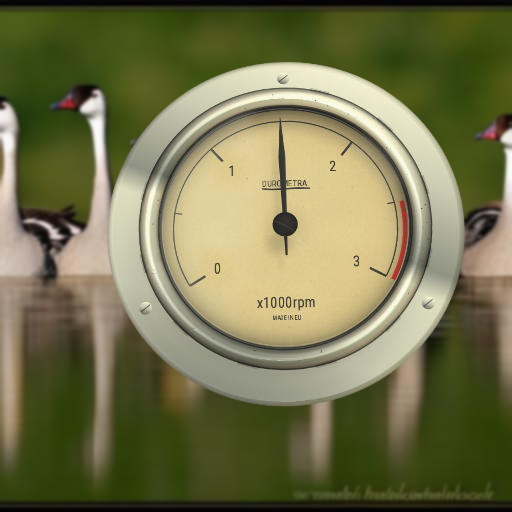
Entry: rpm 1500
